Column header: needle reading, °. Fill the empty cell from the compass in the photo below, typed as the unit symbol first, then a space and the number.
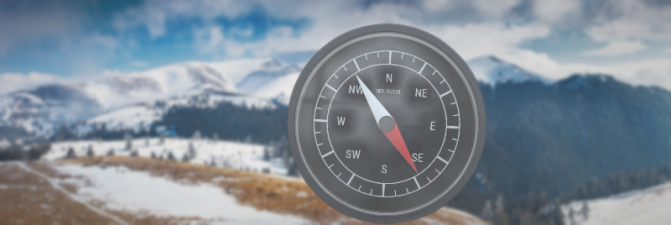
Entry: ° 145
